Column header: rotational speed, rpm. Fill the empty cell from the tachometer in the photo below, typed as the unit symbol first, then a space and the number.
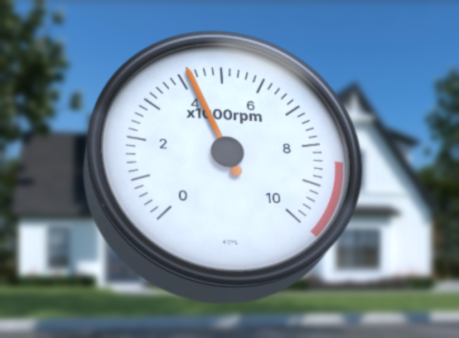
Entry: rpm 4200
